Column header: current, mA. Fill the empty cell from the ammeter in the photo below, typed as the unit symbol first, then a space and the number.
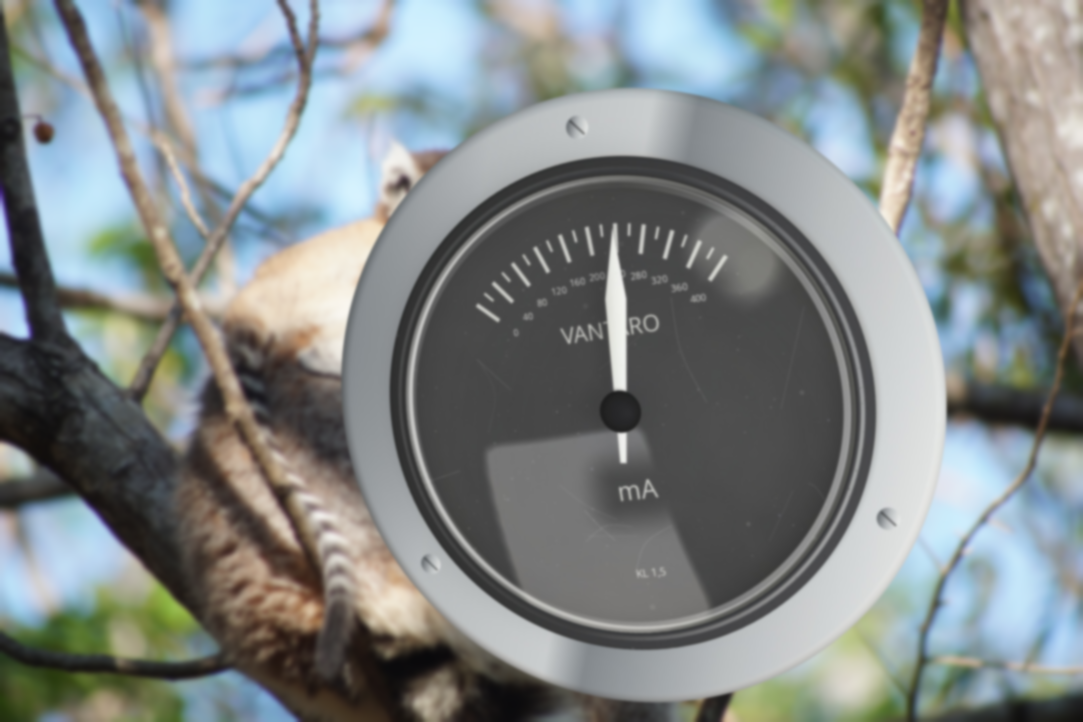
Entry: mA 240
